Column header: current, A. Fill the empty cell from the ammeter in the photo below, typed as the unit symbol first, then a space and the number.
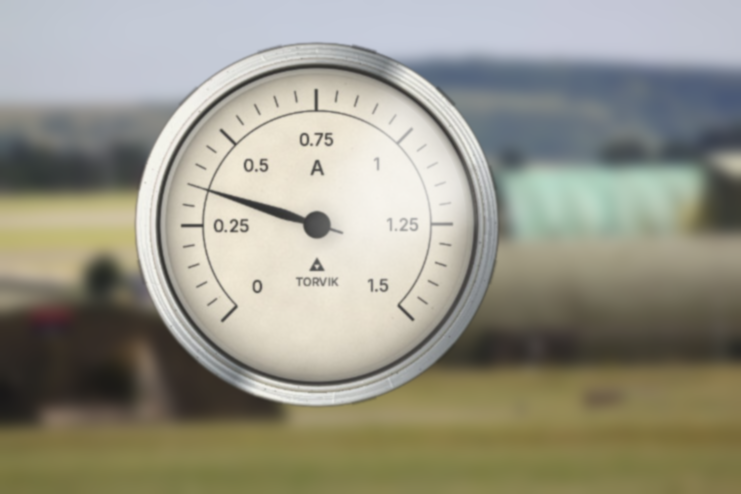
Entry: A 0.35
